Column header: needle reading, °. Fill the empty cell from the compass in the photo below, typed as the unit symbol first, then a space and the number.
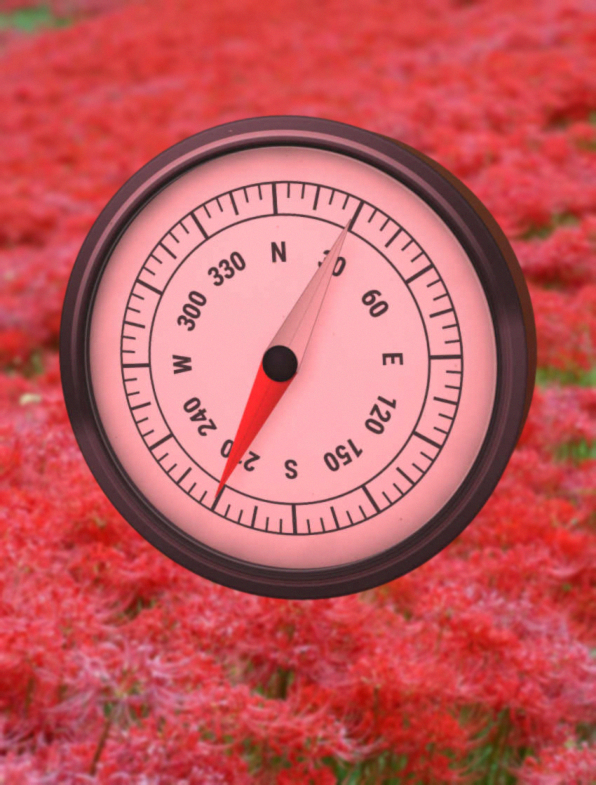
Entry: ° 210
